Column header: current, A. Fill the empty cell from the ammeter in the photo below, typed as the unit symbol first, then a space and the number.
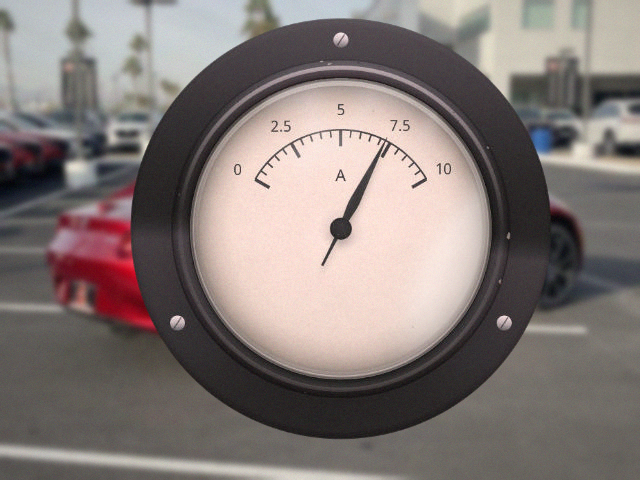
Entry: A 7.25
